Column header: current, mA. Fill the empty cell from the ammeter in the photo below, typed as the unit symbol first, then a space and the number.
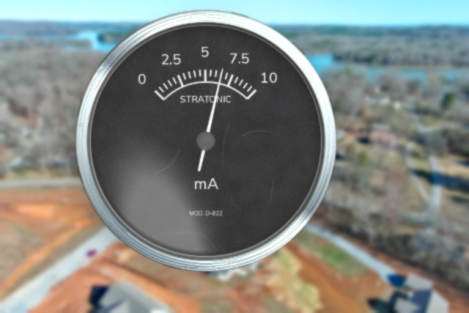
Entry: mA 6.5
